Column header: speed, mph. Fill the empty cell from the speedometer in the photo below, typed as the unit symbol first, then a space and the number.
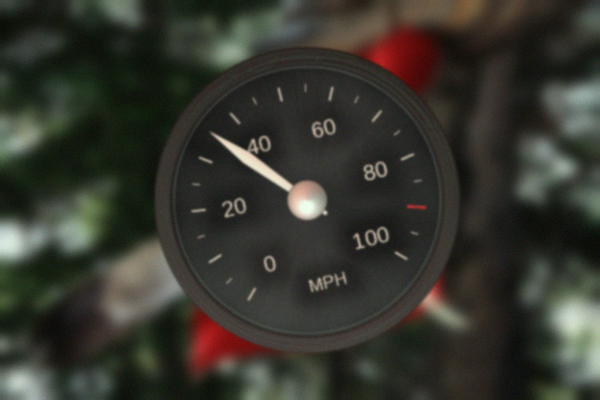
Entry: mph 35
